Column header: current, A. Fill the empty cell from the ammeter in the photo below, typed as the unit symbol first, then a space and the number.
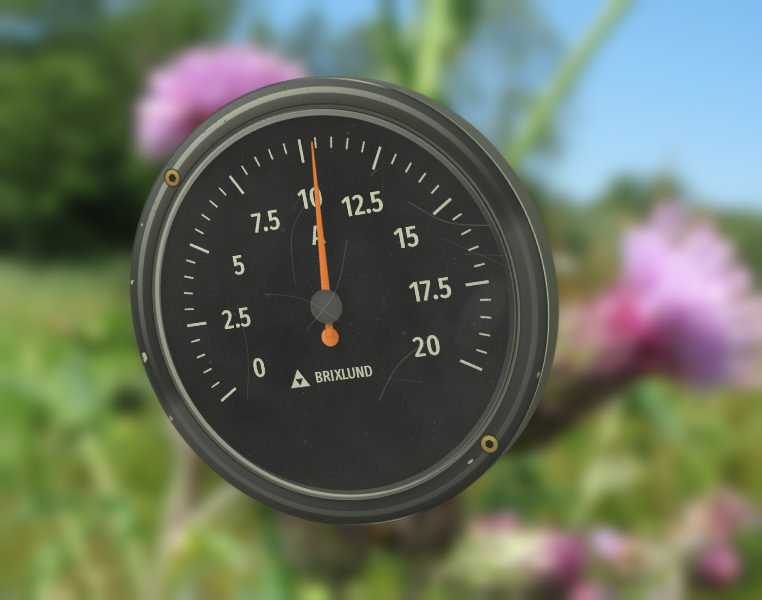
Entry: A 10.5
